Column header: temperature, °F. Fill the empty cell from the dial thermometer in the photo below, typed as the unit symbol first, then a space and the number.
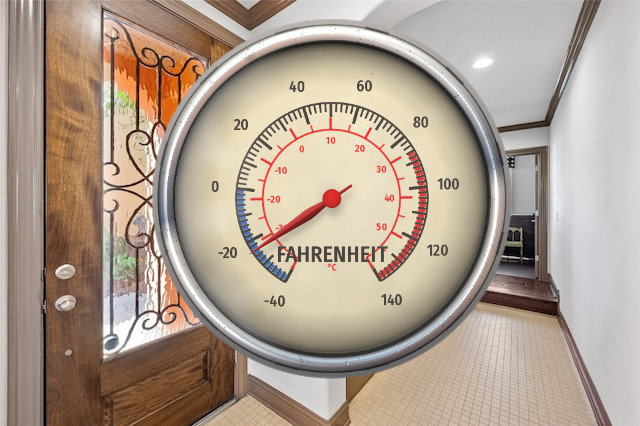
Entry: °F -24
